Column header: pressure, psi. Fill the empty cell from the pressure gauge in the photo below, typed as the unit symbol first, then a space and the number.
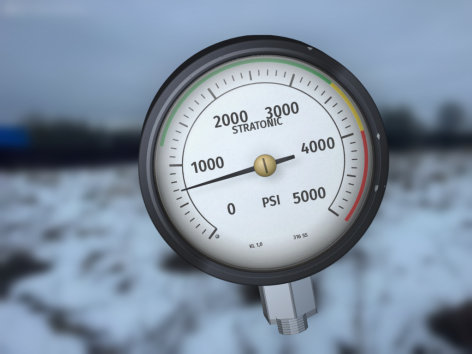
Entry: psi 700
